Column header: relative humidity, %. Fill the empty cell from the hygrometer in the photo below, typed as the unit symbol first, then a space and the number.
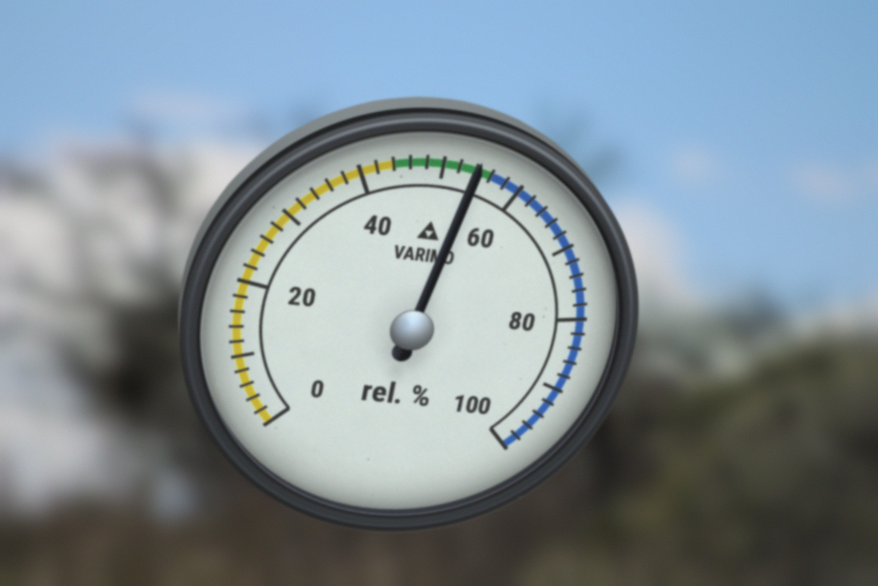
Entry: % 54
